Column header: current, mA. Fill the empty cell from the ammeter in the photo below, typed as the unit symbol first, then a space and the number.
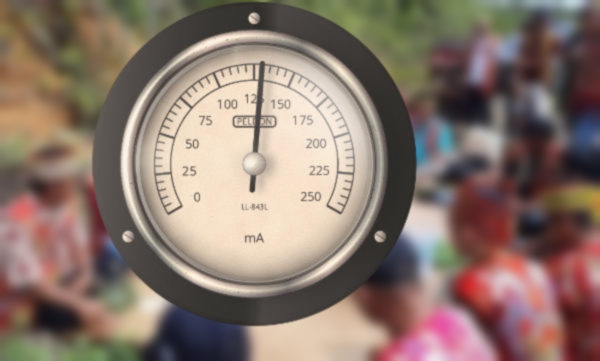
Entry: mA 130
